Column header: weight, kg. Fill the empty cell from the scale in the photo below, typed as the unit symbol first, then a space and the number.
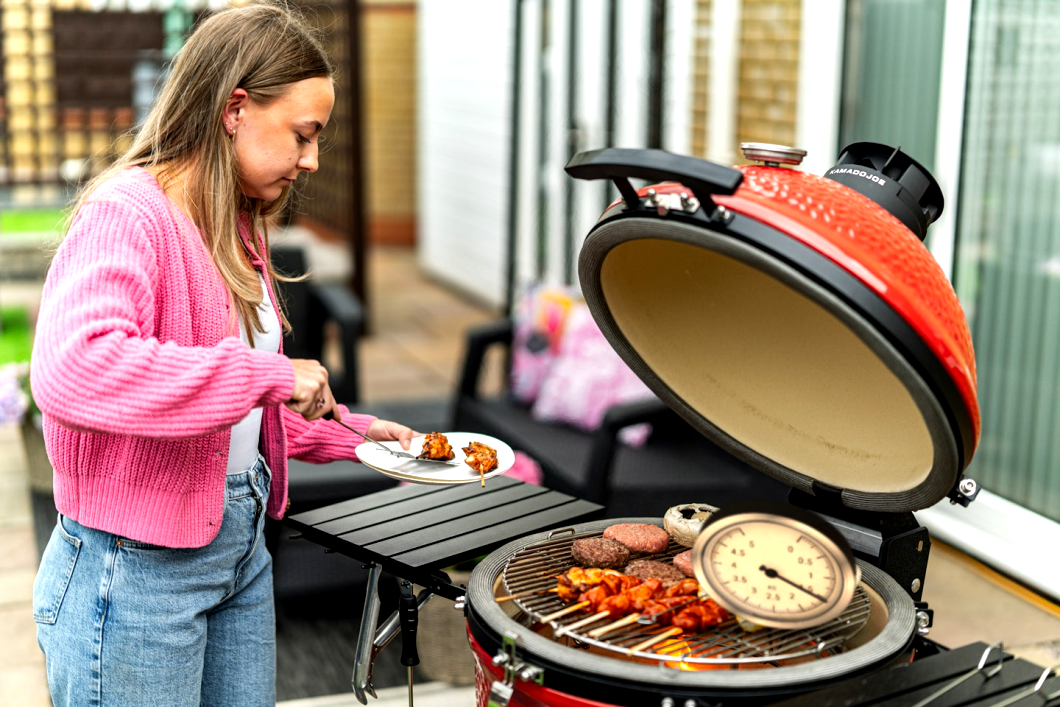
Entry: kg 1.5
